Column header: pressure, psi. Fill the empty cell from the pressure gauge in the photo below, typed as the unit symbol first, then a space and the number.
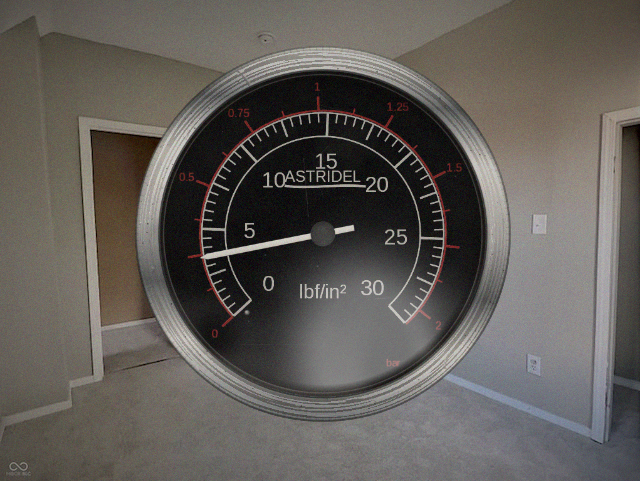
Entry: psi 3.5
